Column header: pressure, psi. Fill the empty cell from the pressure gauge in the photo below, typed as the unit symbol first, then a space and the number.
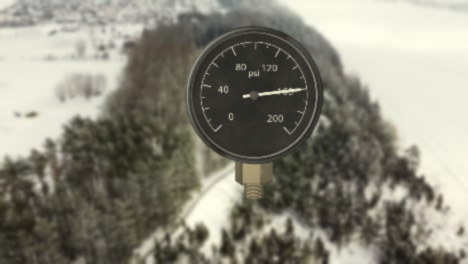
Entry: psi 160
